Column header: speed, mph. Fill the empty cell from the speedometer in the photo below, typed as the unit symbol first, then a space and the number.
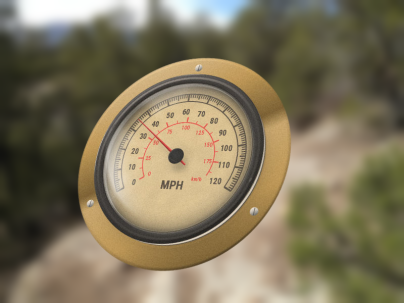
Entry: mph 35
